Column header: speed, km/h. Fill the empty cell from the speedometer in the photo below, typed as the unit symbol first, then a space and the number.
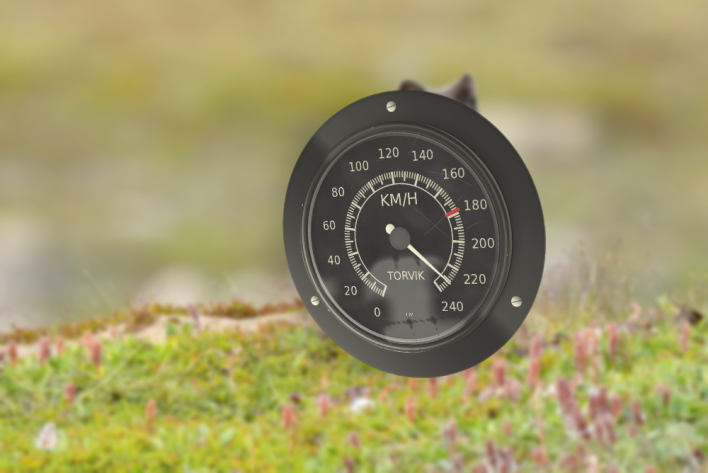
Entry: km/h 230
